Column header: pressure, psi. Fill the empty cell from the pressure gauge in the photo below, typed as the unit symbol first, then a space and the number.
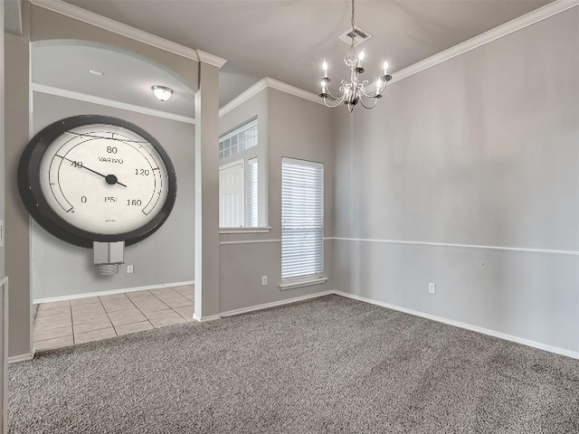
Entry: psi 40
